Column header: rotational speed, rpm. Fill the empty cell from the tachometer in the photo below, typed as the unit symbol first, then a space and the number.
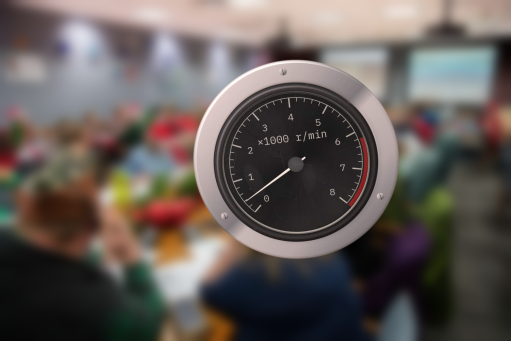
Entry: rpm 400
